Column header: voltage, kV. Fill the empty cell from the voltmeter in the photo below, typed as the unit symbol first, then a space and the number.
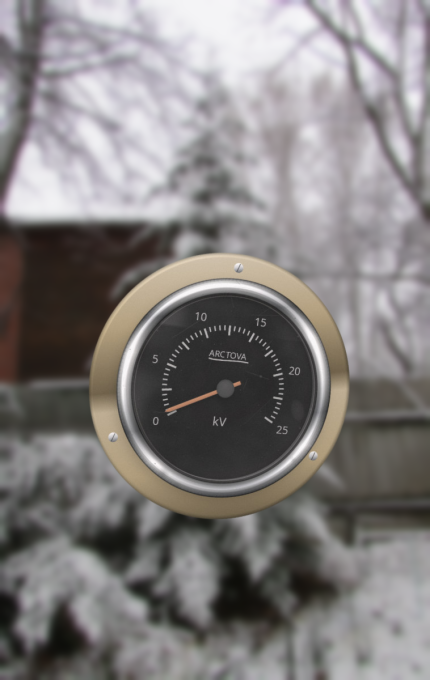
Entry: kV 0.5
